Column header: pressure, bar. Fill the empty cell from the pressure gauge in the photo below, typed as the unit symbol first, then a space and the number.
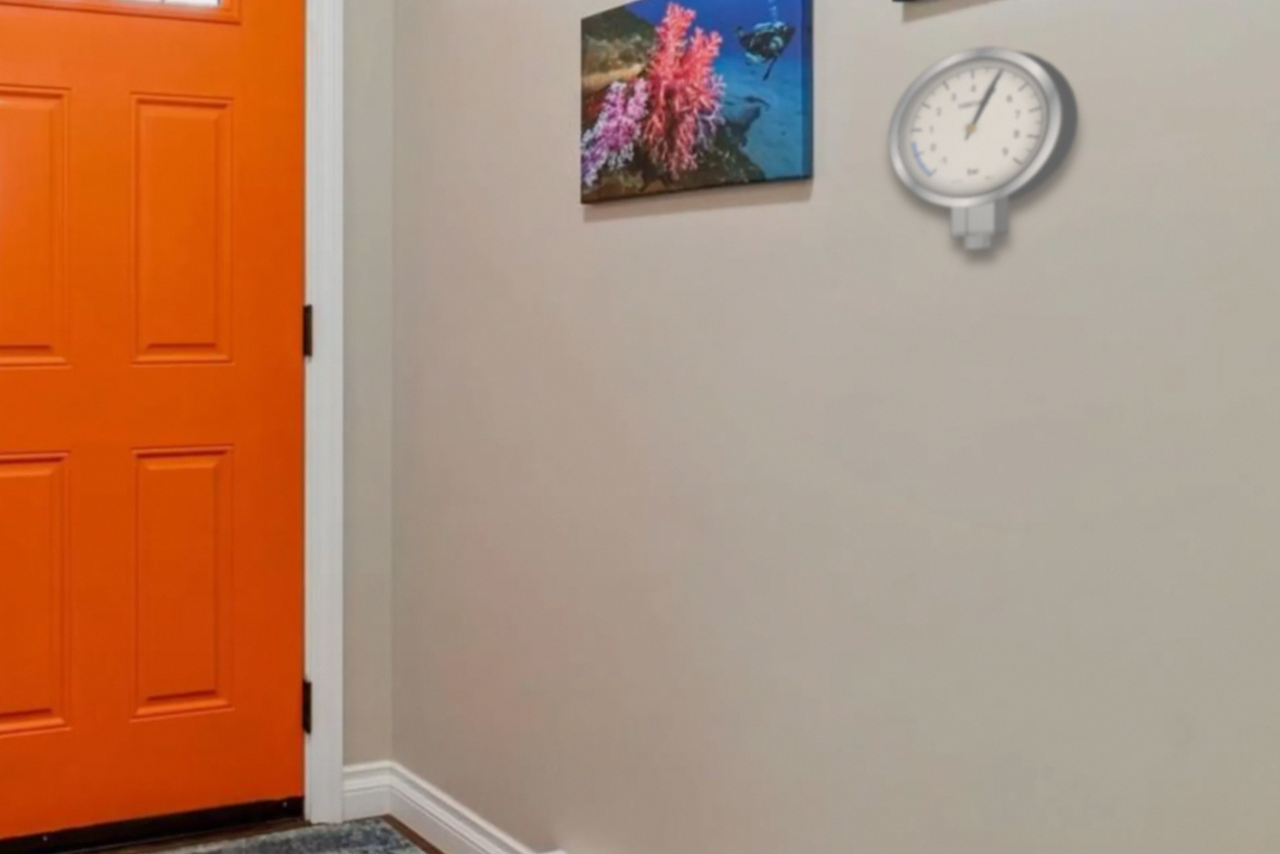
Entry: bar 5
